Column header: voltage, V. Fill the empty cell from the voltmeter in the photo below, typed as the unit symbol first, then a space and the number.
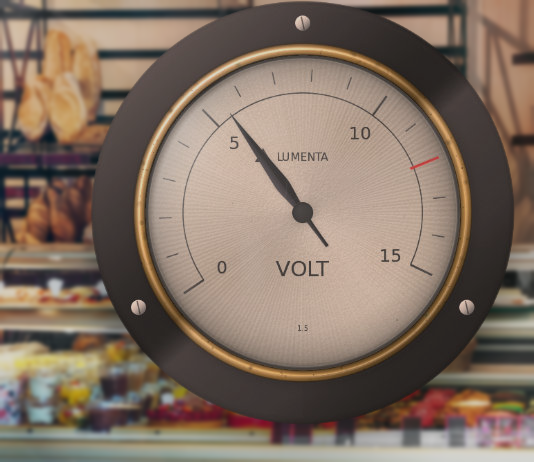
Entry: V 5.5
